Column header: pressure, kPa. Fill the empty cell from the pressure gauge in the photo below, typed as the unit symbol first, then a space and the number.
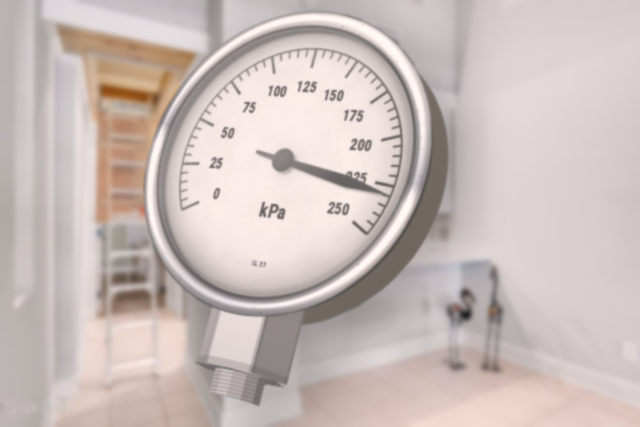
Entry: kPa 230
